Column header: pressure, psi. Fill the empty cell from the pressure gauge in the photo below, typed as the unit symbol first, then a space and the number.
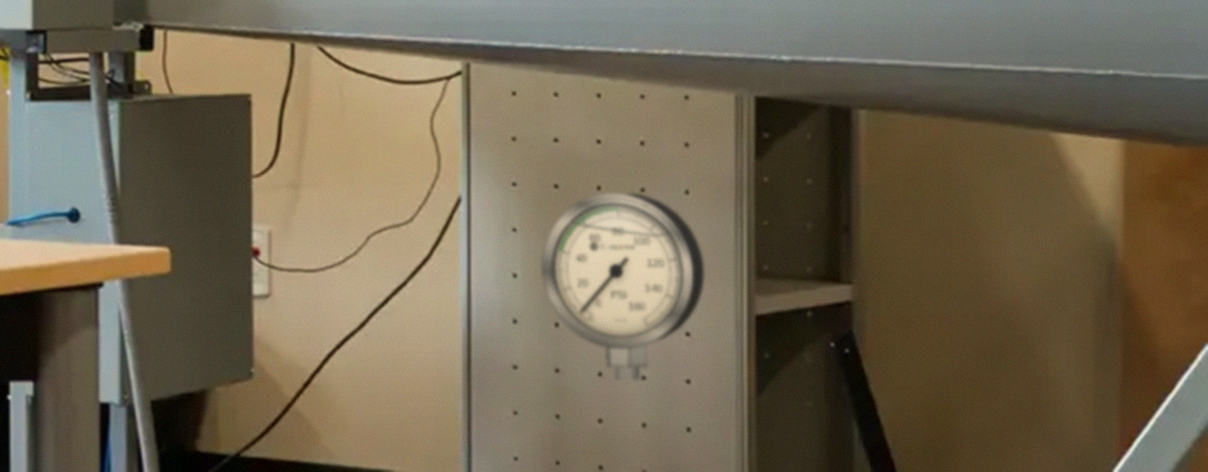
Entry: psi 5
